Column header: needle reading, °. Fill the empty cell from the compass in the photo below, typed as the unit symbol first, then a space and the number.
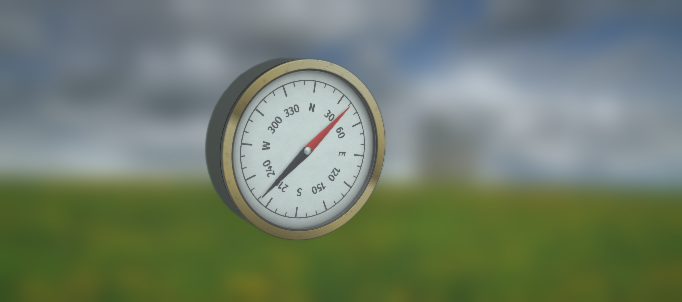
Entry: ° 40
